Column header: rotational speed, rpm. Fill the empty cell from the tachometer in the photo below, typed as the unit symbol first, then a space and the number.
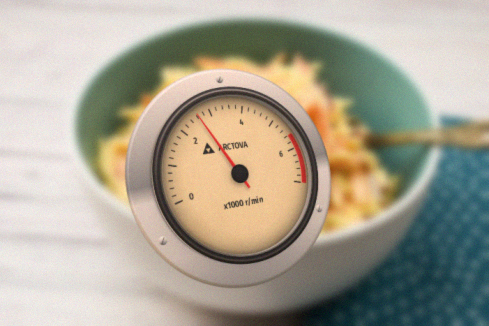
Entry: rpm 2600
